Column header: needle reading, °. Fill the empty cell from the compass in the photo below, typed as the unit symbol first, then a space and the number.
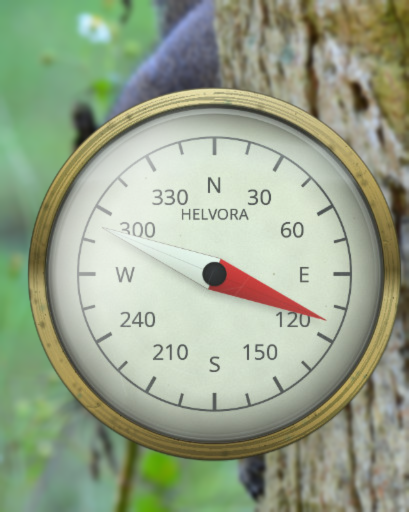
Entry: ° 112.5
